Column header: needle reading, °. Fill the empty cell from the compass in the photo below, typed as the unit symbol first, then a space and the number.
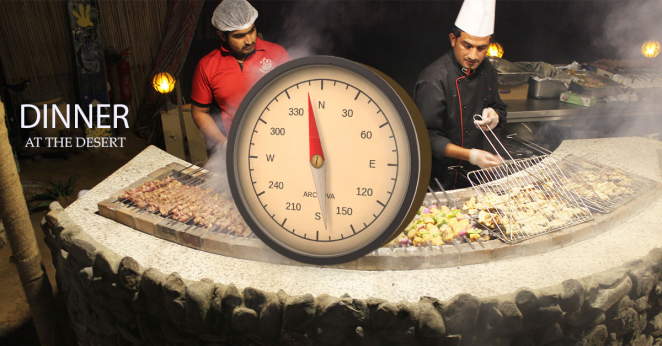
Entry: ° 350
